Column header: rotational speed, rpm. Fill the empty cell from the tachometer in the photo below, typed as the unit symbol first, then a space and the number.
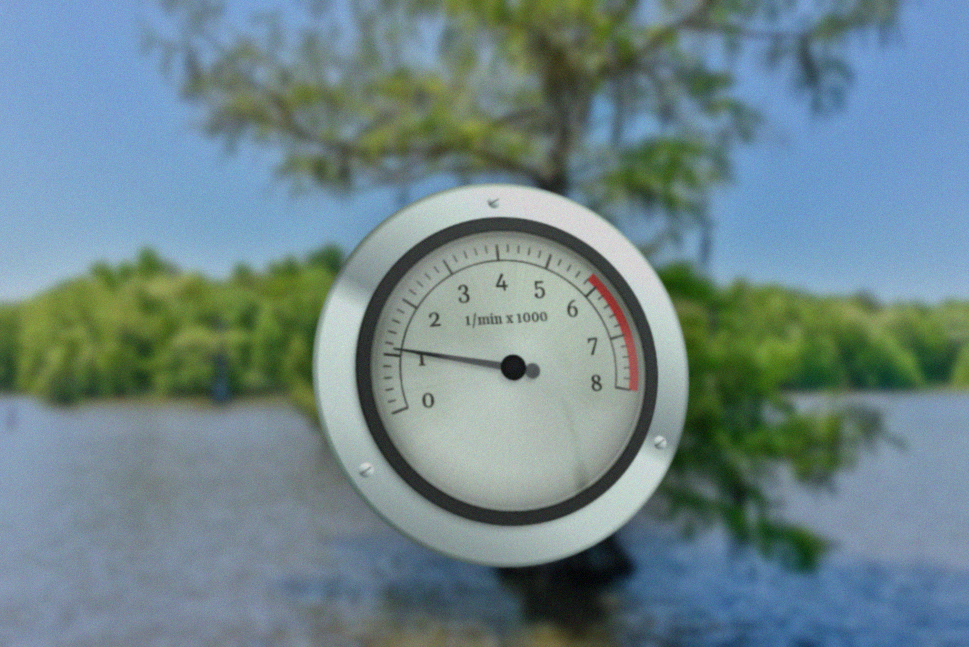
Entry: rpm 1100
